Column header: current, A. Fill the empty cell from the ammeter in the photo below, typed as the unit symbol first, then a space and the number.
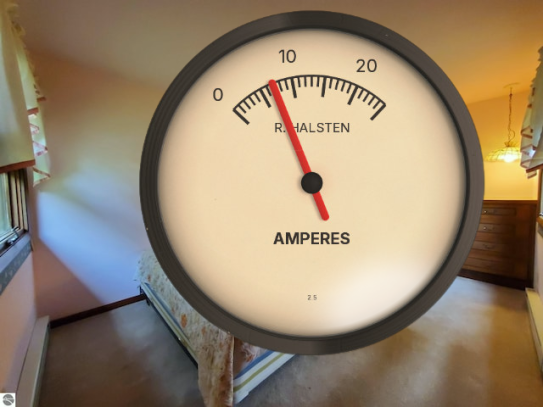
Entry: A 7
